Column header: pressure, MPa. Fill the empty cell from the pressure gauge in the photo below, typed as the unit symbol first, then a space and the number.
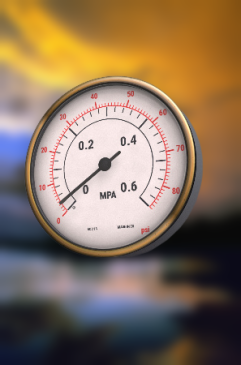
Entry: MPa 0.02
